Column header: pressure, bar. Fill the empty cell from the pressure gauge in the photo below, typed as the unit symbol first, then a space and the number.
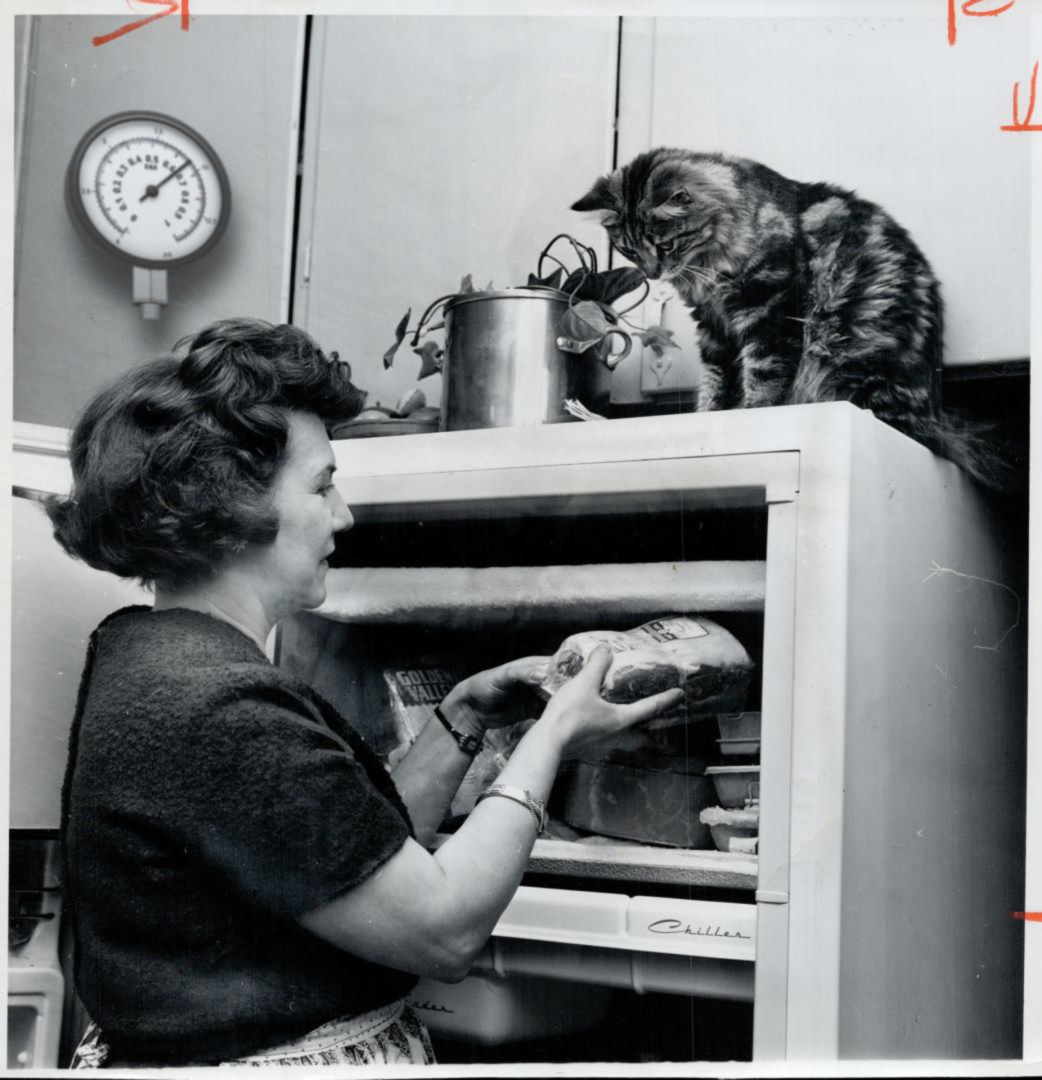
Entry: bar 0.65
